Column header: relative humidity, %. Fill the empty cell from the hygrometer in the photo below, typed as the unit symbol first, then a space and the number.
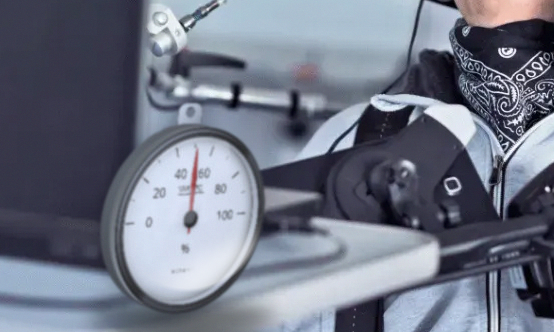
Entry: % 50
